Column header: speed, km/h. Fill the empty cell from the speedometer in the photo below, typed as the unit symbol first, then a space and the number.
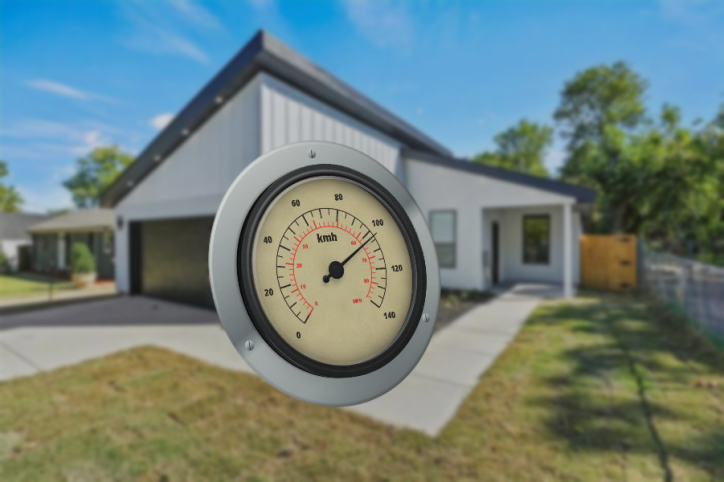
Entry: km/h 102.5
